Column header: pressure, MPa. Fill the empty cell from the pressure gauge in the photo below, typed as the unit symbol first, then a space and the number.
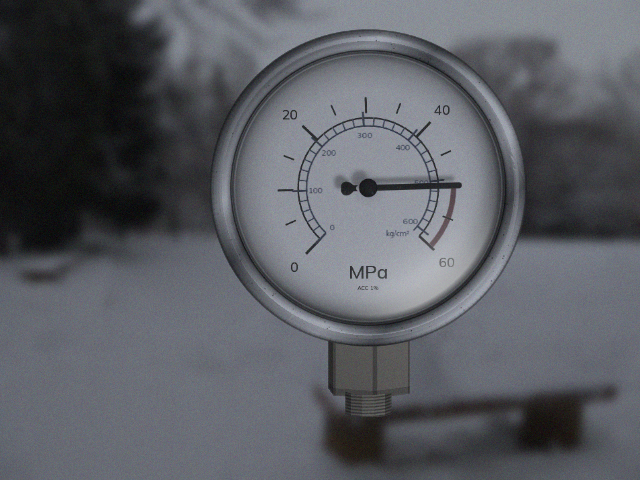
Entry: MPa 50
